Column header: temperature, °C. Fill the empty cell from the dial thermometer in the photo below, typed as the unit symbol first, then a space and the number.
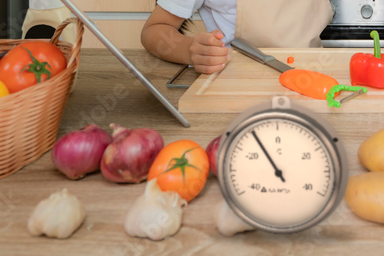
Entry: °C -10
